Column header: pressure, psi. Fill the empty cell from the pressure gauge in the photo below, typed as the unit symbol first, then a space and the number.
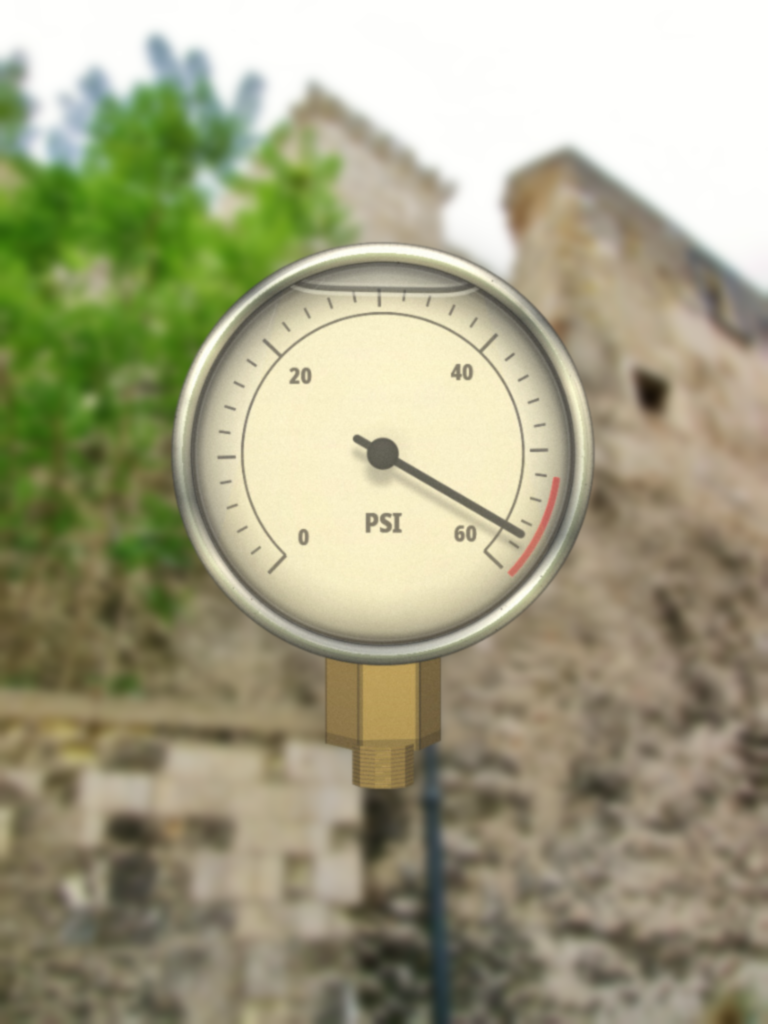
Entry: psi 57
